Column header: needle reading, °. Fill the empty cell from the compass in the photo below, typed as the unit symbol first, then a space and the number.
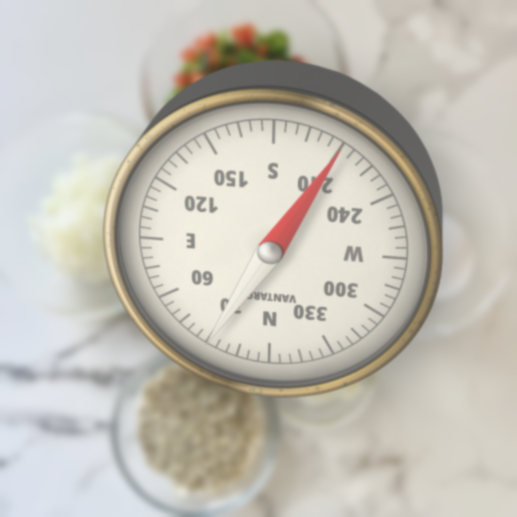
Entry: ° 210
